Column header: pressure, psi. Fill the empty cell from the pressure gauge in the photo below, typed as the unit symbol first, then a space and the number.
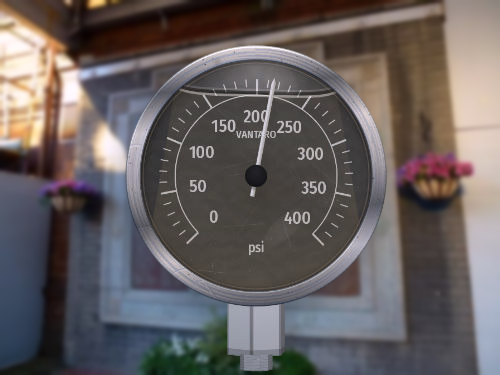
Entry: psi 215
